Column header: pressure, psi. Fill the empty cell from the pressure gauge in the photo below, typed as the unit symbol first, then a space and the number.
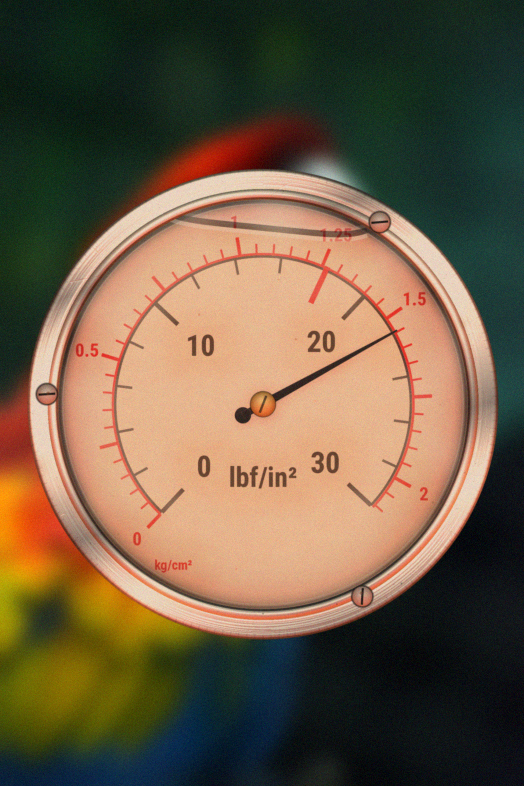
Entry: psi 22
